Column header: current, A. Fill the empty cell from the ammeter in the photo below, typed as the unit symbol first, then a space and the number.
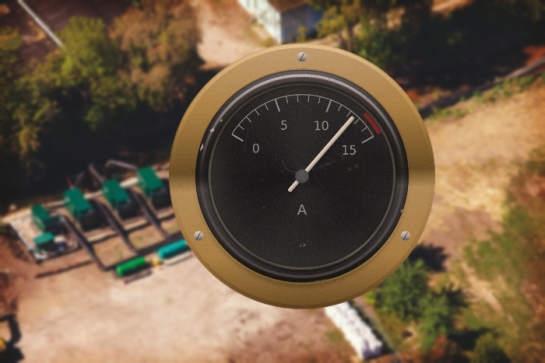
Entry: A 12.5
